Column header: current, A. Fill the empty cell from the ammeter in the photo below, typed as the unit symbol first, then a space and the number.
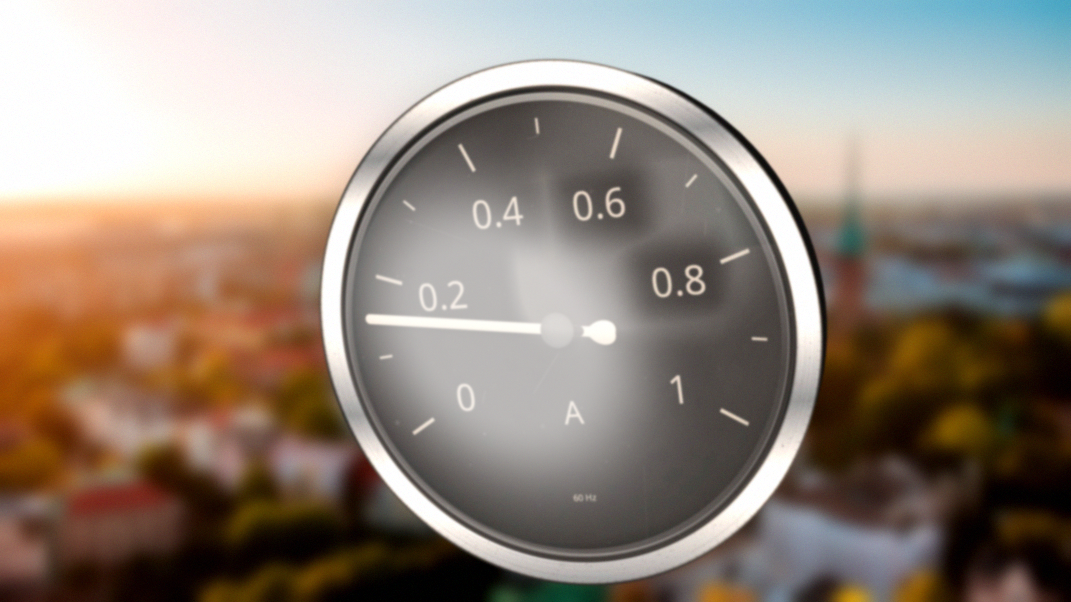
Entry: A 0.15
